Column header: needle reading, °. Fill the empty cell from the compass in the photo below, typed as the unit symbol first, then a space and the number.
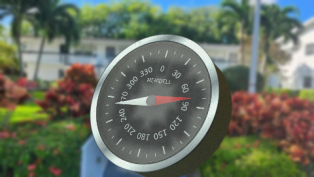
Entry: ° 80
